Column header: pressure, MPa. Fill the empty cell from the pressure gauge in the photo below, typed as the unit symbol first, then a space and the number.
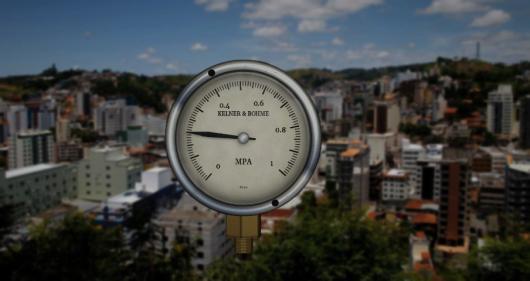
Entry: MPa 0.2
